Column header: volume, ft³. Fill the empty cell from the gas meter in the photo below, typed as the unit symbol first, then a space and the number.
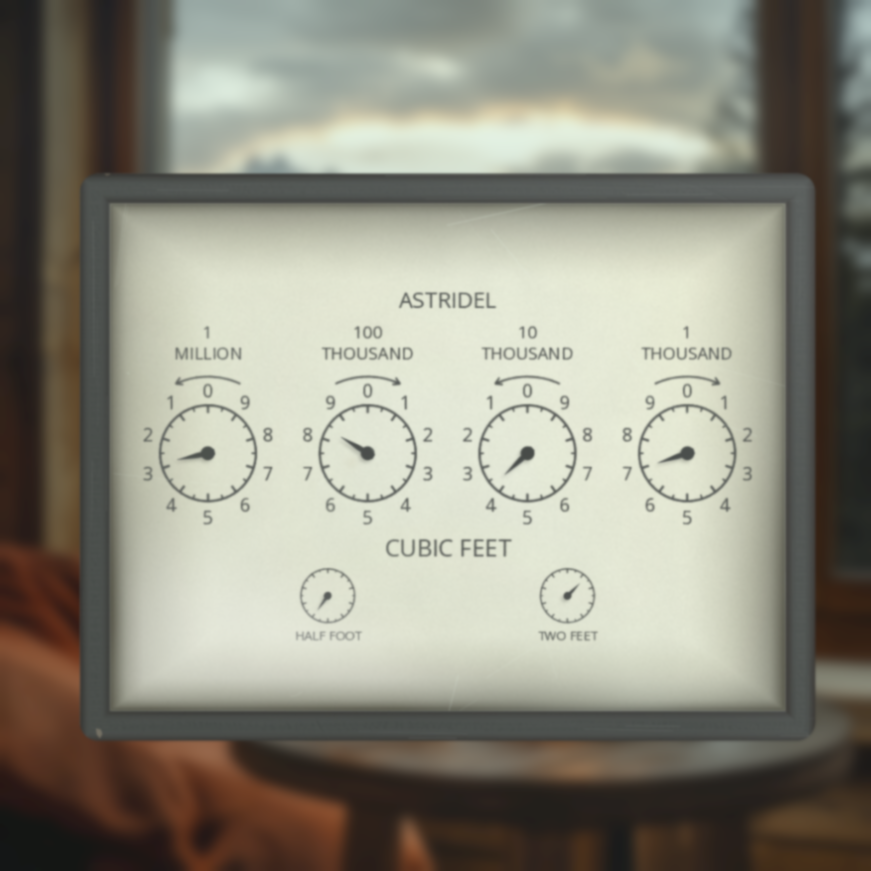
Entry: ft³ 283700
